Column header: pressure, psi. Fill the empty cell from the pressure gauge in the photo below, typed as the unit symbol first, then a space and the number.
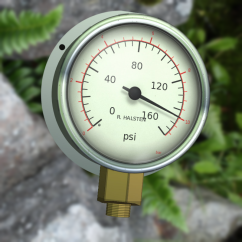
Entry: psi 145
